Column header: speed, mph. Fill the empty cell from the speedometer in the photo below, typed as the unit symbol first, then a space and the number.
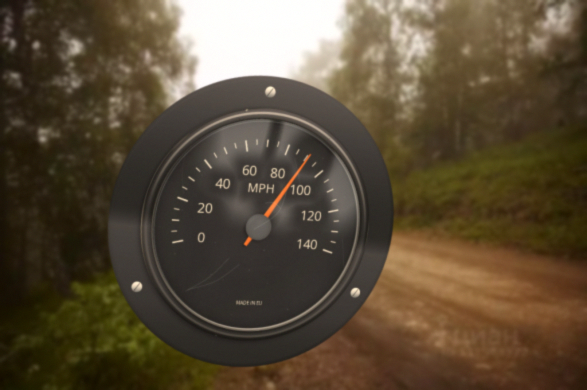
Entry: mph 90
